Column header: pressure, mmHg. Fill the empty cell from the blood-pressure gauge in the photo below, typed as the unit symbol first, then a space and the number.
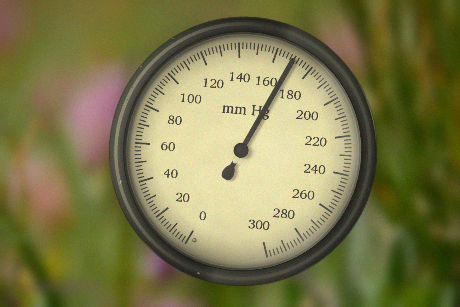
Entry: mmHg 170
